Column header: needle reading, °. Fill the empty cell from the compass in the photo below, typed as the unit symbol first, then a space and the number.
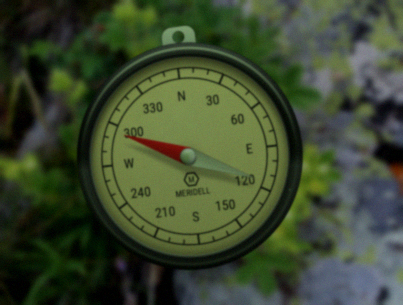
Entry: ° 295
